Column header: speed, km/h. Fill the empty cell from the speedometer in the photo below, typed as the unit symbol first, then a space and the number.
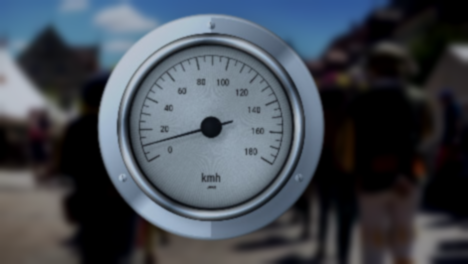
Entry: km/h 10
